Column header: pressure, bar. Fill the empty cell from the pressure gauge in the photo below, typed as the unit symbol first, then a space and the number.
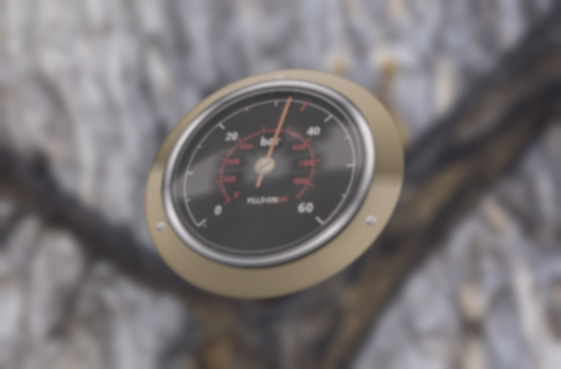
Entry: bar 32.5
